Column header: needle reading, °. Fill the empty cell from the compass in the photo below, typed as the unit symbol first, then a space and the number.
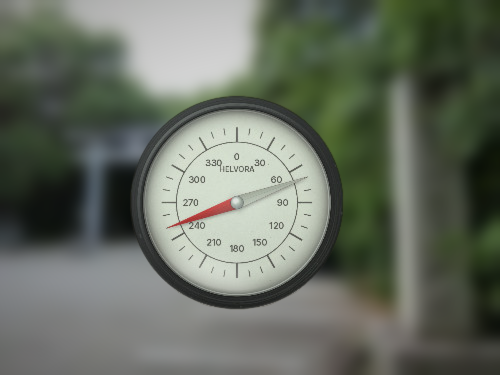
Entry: ° 250
